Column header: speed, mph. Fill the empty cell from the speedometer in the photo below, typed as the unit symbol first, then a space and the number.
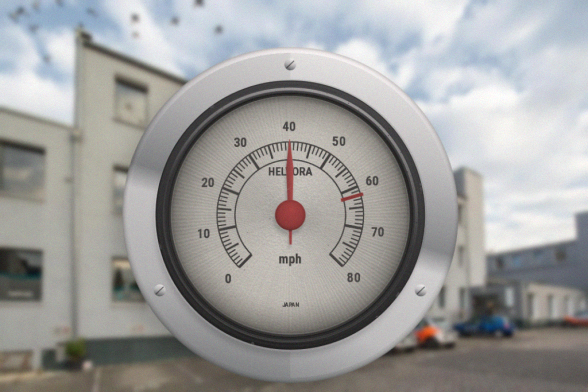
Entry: mph 40
